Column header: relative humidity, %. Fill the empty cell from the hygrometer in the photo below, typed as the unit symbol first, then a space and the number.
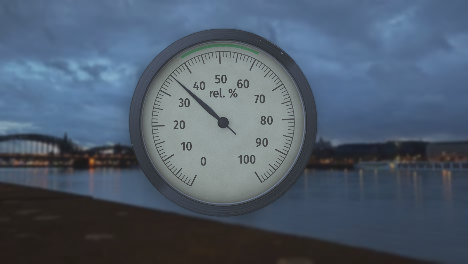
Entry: % 35
